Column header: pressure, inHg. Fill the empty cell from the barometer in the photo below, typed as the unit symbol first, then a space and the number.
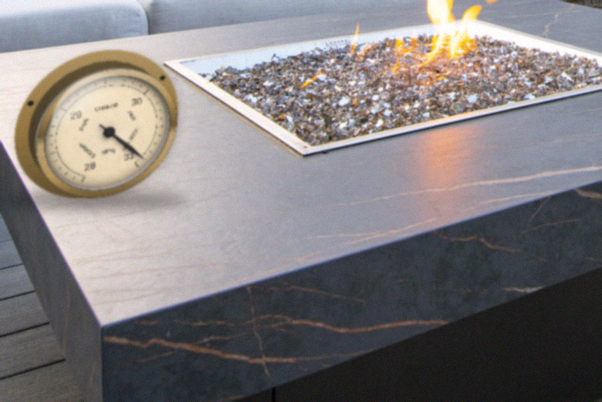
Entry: inHg 30.9
